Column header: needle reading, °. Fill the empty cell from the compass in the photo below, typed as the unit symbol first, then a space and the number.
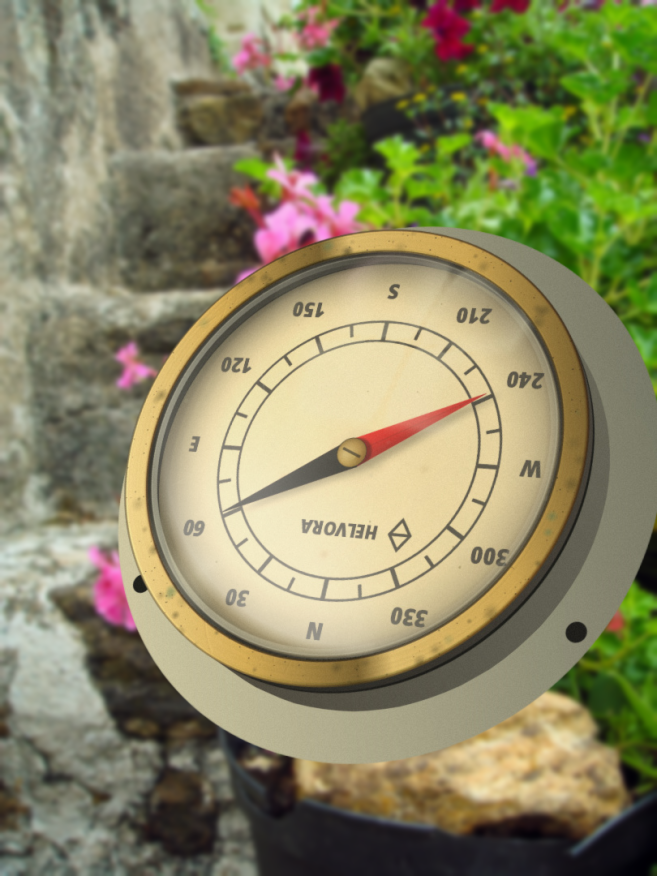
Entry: ° 240
